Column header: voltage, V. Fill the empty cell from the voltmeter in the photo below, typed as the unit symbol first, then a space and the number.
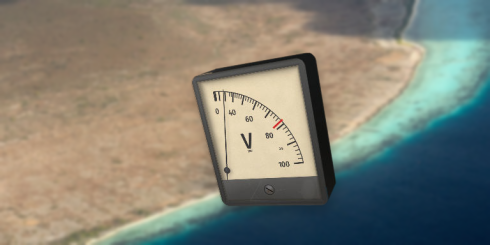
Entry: V 30
